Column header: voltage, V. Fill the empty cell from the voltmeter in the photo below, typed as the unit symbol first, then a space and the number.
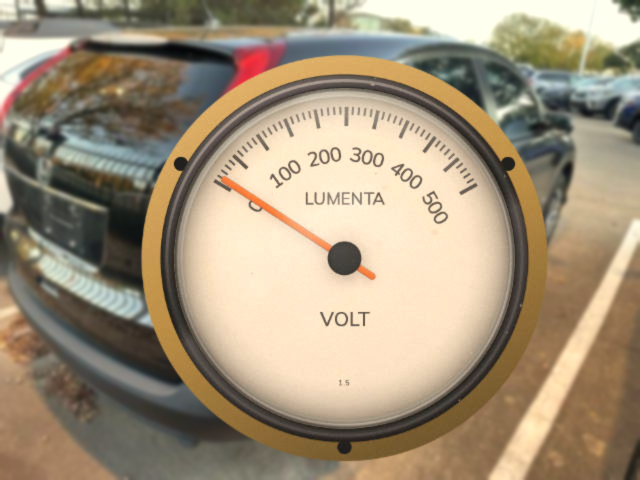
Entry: V 10
